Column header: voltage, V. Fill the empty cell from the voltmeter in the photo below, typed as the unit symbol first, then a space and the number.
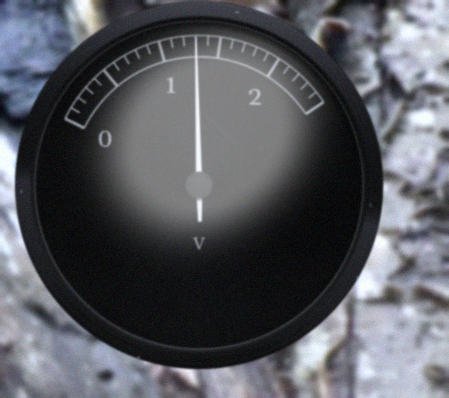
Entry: V 1.3
